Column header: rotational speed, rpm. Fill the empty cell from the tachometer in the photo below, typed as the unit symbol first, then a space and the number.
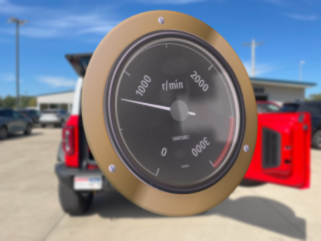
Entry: rpm 750
